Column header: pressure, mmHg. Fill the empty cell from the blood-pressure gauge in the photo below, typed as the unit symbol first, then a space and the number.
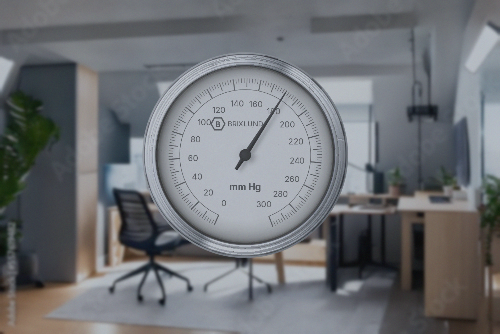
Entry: mmHg 180
